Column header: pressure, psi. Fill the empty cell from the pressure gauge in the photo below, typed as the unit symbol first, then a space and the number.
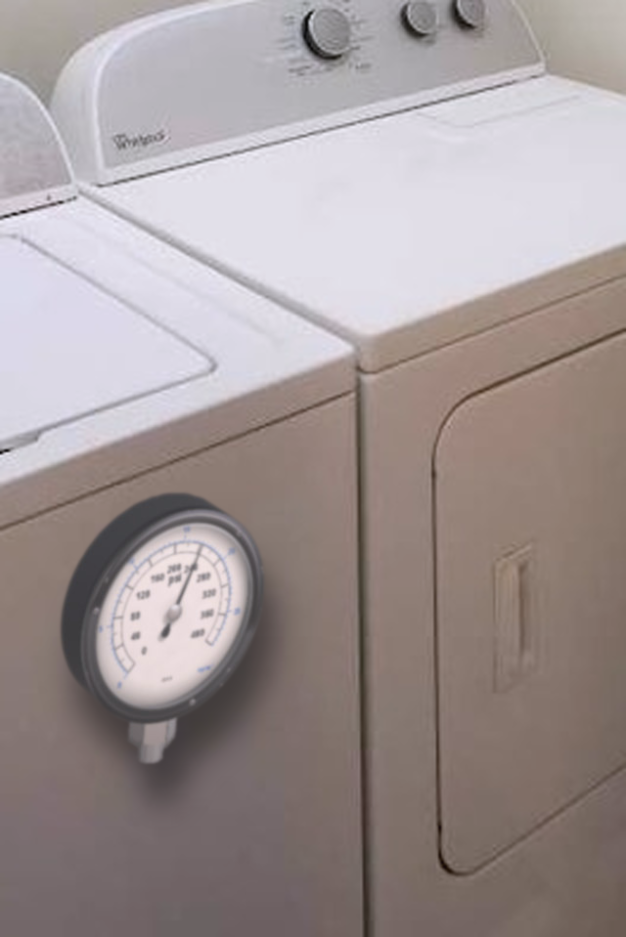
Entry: psi 240
